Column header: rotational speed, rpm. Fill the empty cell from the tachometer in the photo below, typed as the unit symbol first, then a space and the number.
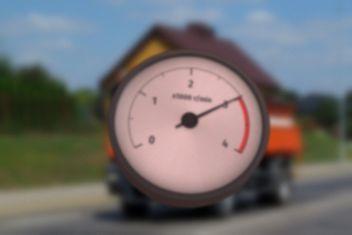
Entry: rpm 3000
